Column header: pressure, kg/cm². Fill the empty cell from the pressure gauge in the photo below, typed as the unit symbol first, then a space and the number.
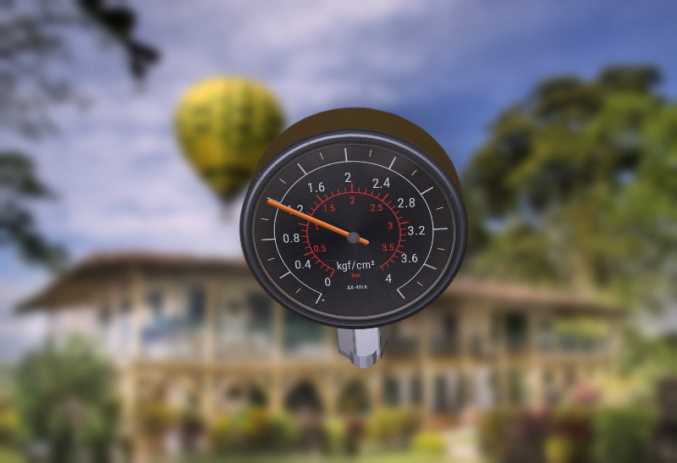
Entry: kg/cm² 1.2
